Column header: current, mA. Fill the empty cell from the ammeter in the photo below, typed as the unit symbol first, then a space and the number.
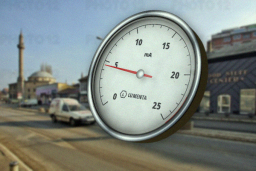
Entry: mA 4.5
